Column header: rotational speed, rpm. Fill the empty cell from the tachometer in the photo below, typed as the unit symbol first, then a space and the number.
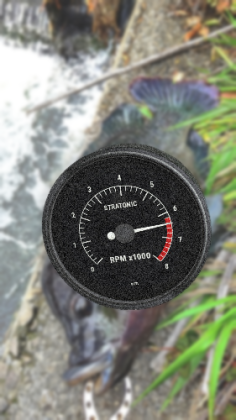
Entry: rpm 6400
